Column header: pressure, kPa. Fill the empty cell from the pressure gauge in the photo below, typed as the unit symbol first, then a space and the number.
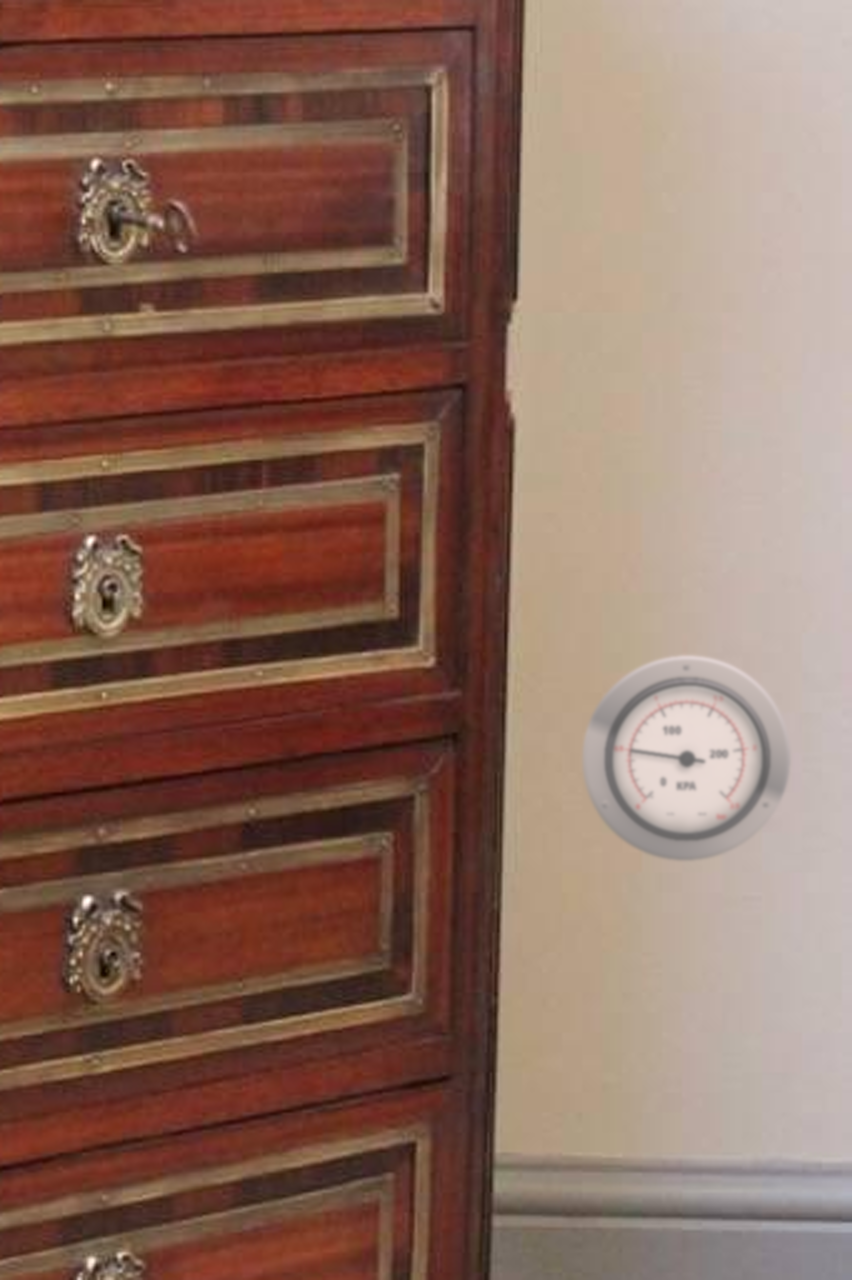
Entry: kPa 50
